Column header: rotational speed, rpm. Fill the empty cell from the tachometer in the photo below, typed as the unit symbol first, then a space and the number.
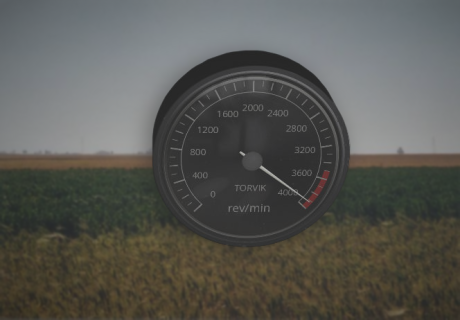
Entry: rpm 3900
